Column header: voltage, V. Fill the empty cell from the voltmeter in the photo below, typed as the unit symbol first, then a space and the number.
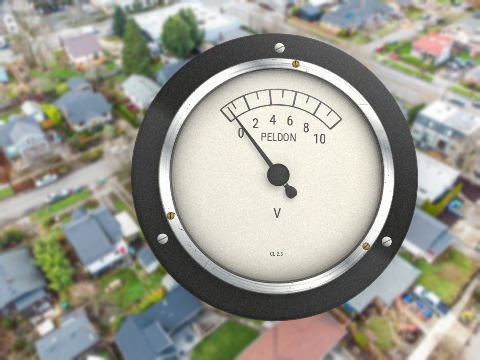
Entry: V 0.5
